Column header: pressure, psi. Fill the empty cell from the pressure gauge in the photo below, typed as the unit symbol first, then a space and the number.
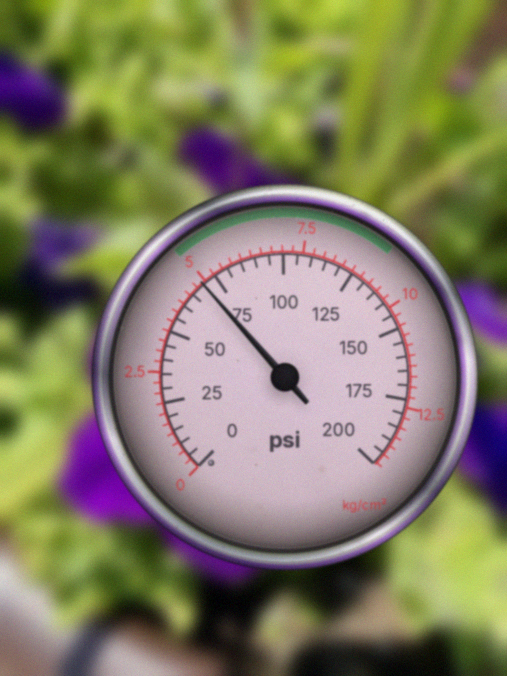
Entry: psi 70
